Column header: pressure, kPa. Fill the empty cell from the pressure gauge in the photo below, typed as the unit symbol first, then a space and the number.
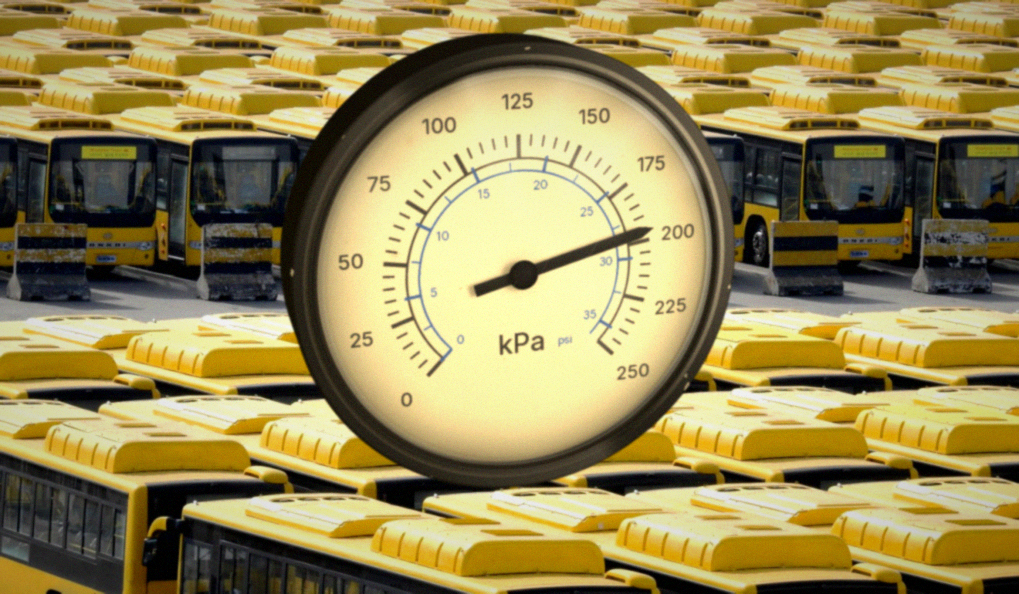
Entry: kPa 195
